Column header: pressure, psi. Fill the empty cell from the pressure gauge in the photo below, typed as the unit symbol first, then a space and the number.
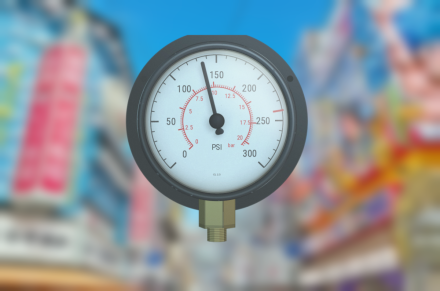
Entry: psi 135
